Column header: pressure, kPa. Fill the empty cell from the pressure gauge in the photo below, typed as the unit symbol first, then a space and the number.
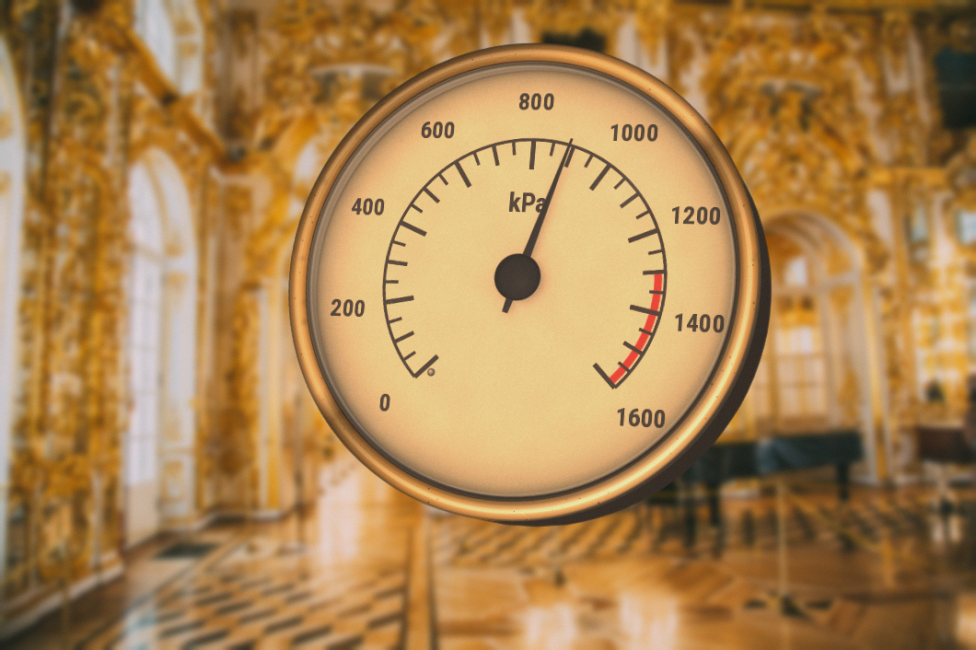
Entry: kPa 900
